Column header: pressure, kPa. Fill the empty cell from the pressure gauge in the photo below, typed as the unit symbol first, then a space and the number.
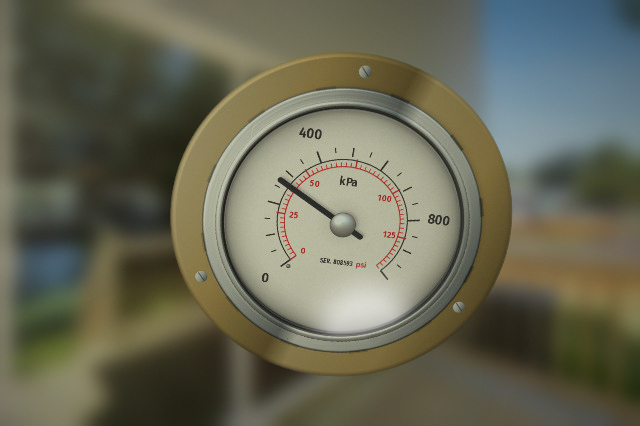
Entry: kPa 275
